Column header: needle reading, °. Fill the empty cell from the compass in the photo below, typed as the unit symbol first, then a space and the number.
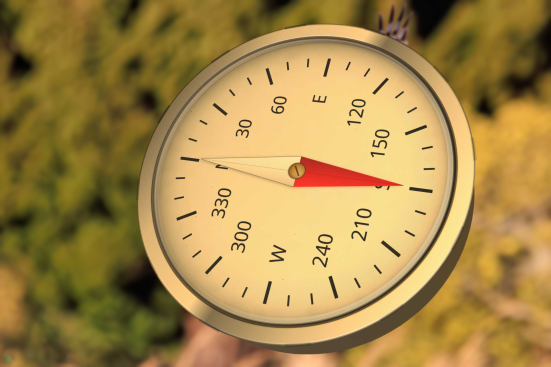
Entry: ° 180
